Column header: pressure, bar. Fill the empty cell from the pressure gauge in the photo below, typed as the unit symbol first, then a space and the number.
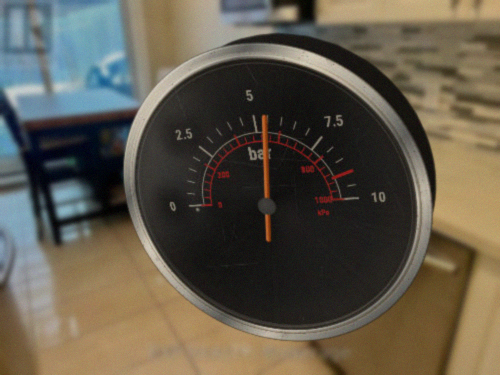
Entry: bar 5.5
